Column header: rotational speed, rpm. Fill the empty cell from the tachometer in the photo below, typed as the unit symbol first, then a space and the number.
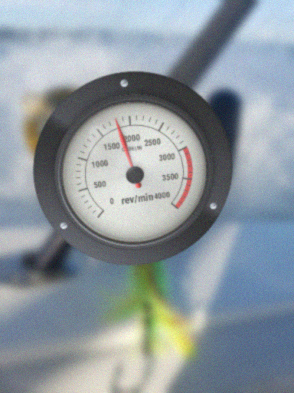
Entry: rpm 1800
